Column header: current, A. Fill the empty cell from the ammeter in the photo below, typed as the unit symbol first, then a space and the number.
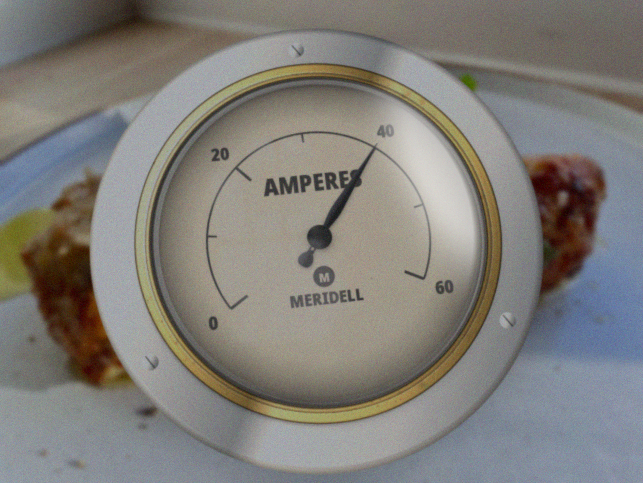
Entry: A 40
